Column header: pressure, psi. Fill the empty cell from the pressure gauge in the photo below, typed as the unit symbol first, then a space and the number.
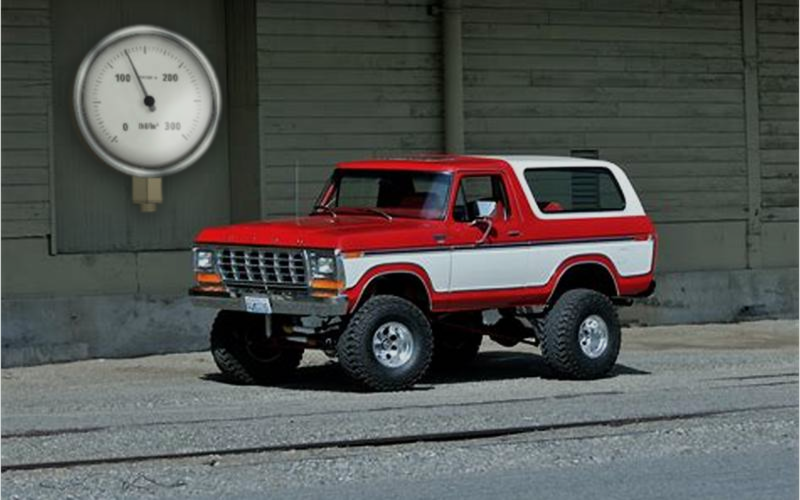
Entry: psi 125
